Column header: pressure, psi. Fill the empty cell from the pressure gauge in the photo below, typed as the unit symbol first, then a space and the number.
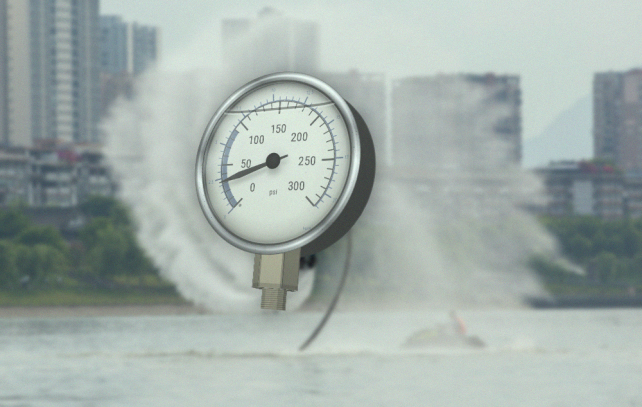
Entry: psi 30
